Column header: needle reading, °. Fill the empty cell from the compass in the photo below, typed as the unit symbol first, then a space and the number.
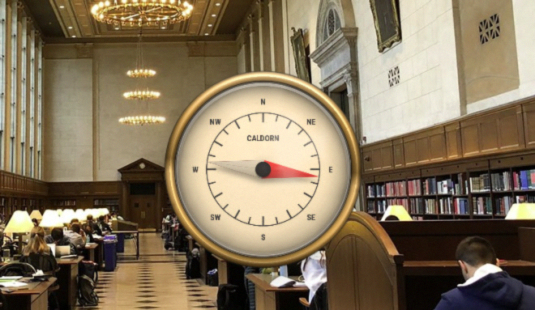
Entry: ° 97.5
